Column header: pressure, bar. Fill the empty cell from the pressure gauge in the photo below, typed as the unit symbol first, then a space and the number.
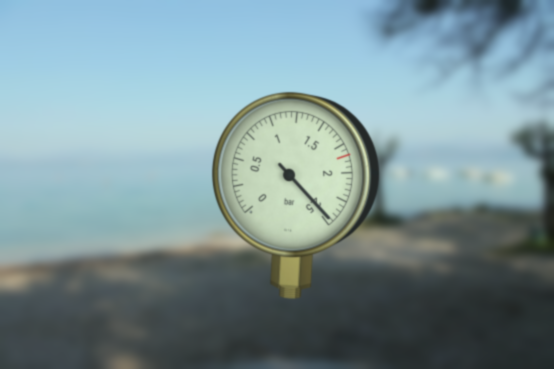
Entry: bar 2.45
